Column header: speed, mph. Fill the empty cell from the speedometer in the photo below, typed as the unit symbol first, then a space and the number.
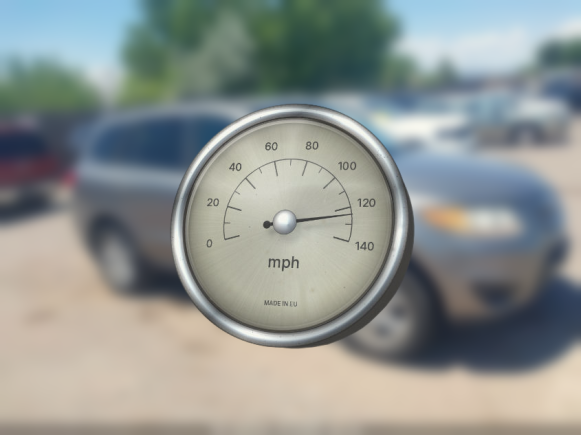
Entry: mph 125
